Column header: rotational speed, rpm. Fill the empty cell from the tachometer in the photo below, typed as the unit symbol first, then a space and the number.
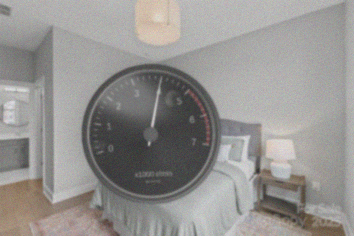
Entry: rpm 4000
